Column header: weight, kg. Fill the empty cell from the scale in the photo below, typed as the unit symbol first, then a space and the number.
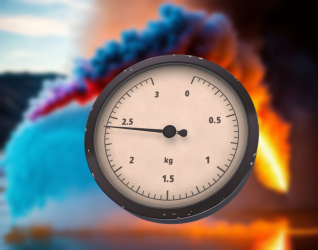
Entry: kg 2.4
